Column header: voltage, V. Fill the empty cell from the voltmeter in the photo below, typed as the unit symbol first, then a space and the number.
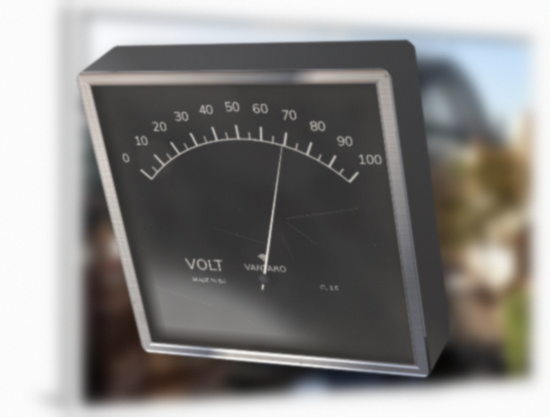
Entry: V 70
